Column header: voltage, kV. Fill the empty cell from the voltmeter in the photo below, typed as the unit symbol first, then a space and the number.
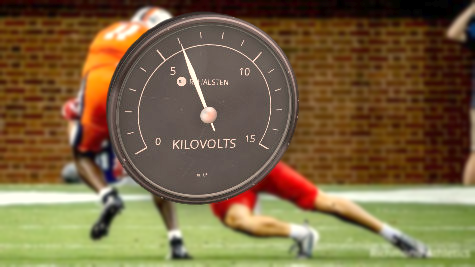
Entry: kV 6
